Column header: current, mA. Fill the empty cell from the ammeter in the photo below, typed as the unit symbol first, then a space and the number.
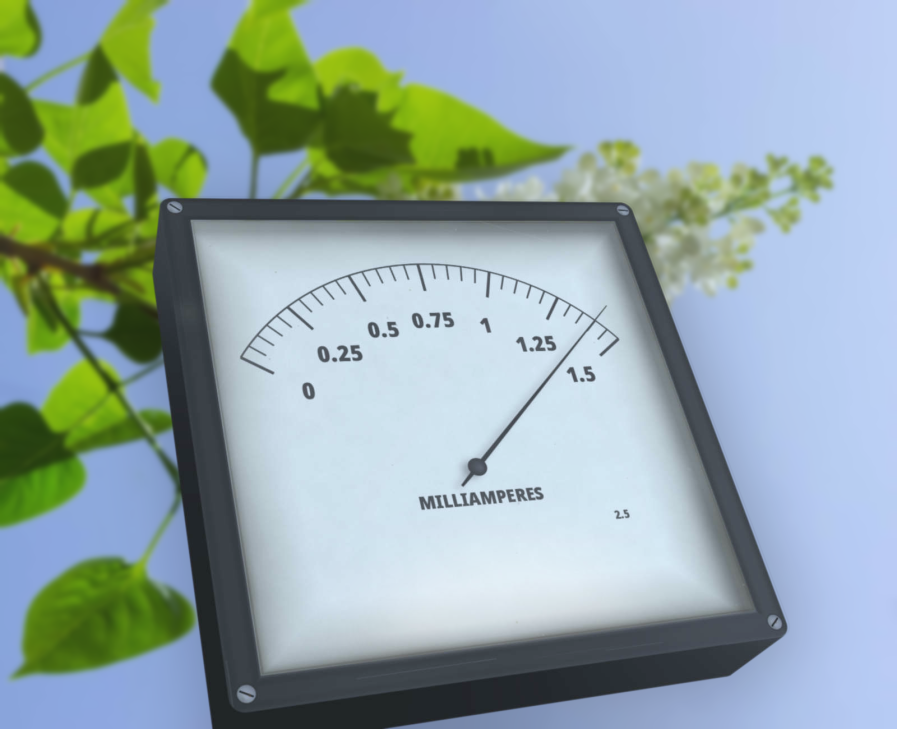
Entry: mA 1.4
